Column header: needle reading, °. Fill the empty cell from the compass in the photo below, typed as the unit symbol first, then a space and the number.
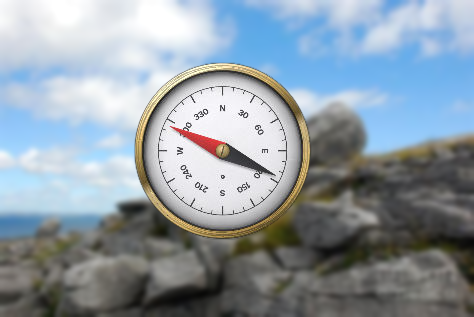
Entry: ° 295
